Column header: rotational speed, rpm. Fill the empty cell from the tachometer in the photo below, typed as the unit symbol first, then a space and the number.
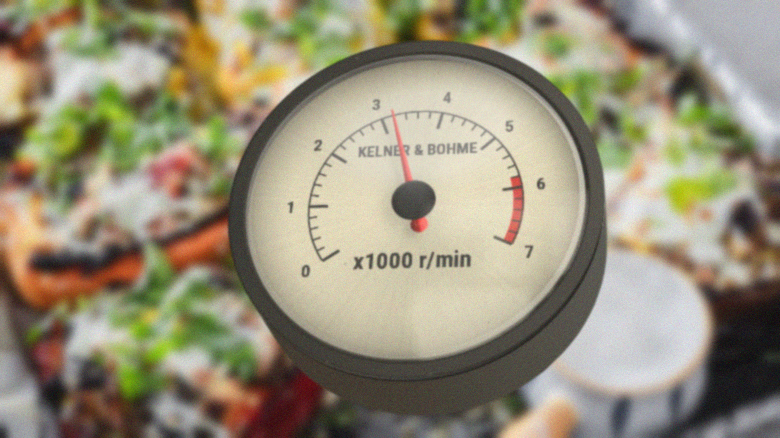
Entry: rpm 3200
